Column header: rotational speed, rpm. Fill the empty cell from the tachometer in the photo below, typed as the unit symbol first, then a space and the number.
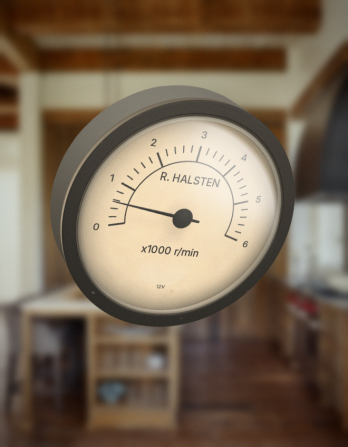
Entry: rpm 600
